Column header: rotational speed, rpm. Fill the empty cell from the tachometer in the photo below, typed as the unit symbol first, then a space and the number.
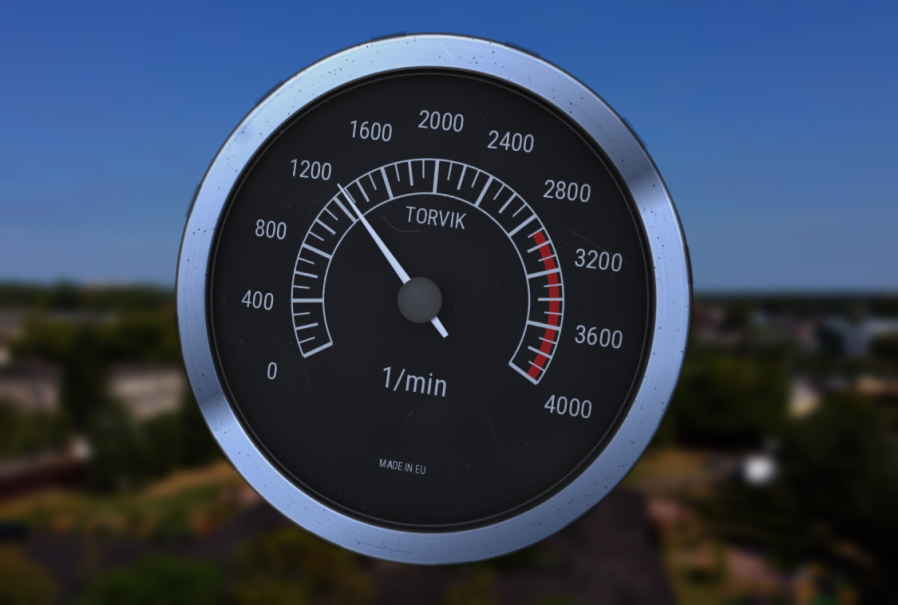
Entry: rpm 1300
